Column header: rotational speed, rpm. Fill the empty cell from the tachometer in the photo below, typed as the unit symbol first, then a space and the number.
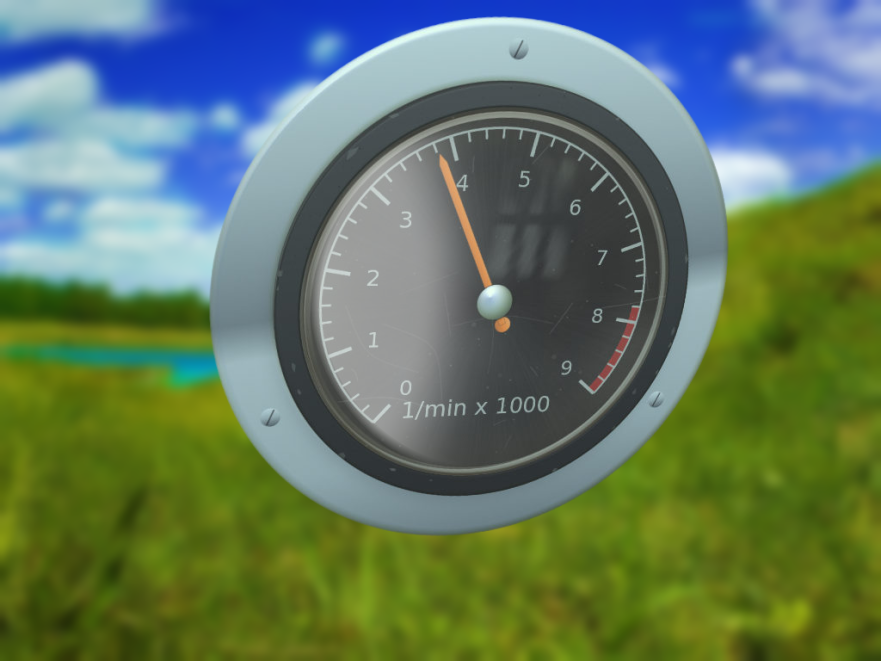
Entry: rpm 3800
